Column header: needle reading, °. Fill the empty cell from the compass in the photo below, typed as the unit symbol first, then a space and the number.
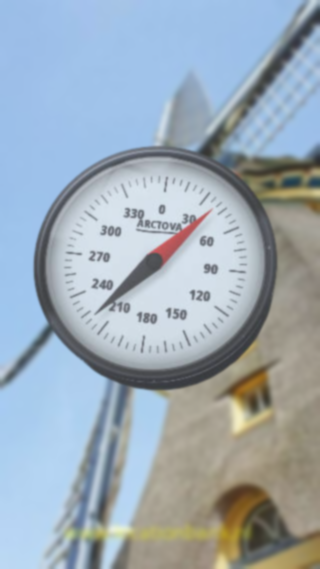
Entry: ° 40
